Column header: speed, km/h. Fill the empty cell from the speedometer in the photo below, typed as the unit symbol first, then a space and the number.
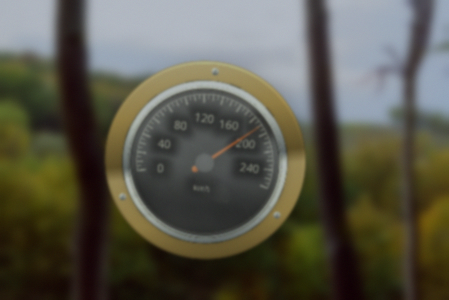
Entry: km/h 190
